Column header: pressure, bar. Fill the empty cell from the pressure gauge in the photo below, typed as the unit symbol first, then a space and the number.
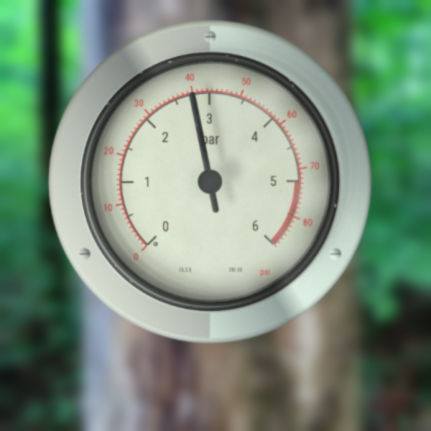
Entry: bar 2.75
